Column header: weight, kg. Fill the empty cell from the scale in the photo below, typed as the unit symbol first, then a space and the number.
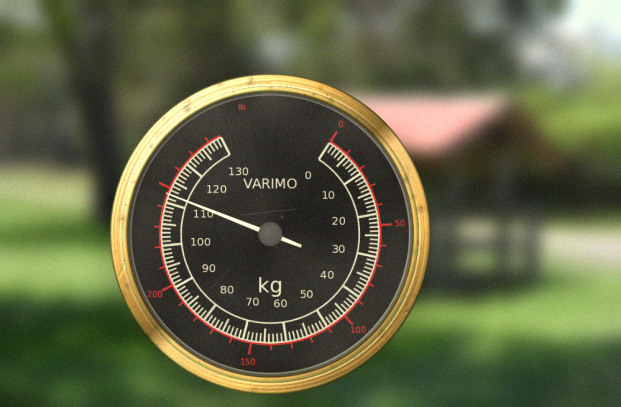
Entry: kg 112
